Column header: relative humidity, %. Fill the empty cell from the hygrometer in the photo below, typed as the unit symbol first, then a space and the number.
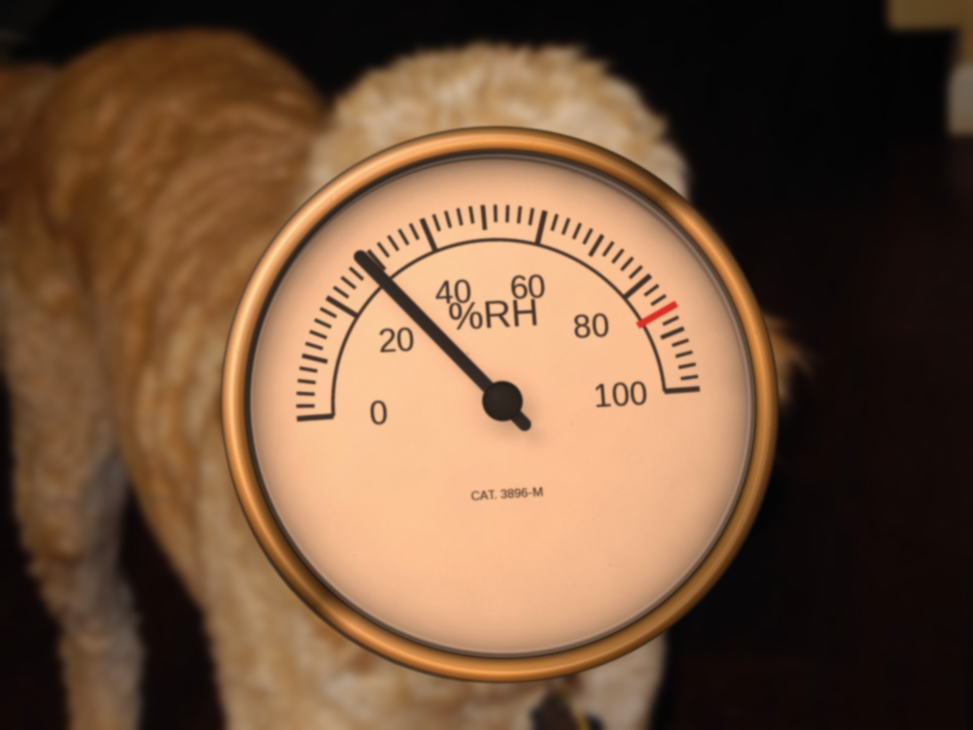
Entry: % 28
